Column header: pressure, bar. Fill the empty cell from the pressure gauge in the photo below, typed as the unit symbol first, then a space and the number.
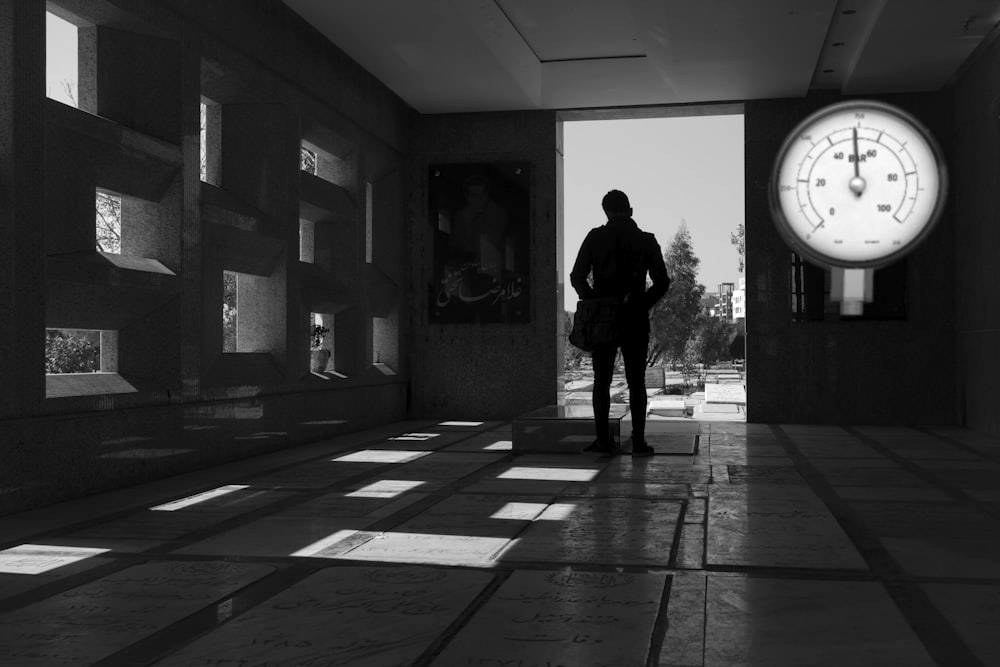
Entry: bar 50
